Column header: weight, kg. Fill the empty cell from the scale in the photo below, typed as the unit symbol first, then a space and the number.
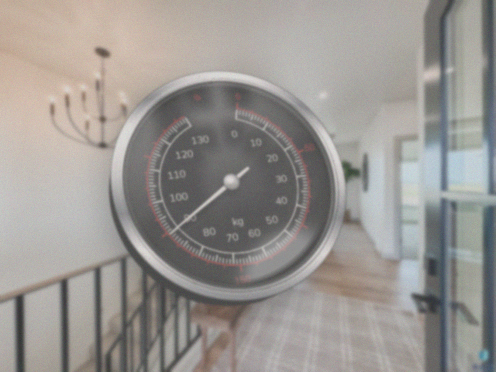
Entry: kg 90
